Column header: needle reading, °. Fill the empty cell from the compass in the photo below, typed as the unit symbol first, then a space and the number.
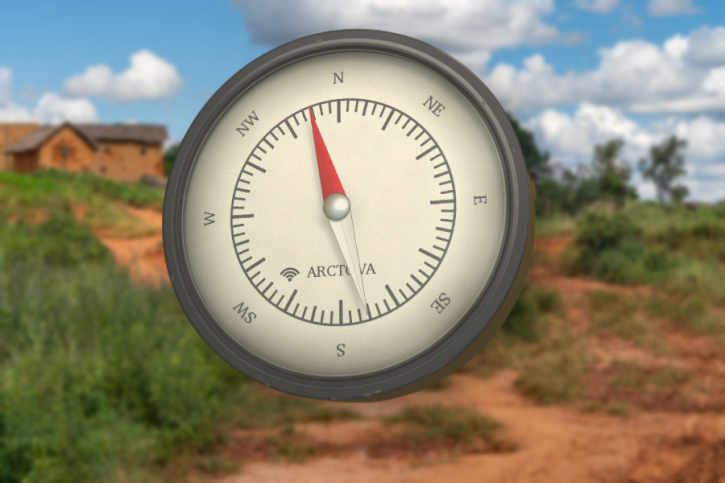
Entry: ° 345
